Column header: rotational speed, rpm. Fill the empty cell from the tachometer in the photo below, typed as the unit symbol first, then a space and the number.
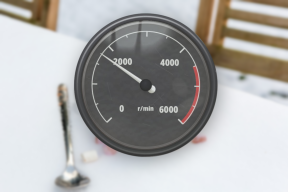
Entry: rpm 1750
